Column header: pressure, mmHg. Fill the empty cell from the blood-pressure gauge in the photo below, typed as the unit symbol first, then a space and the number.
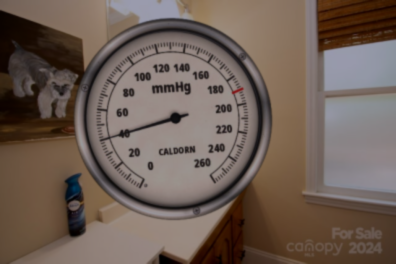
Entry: mmHg 40
